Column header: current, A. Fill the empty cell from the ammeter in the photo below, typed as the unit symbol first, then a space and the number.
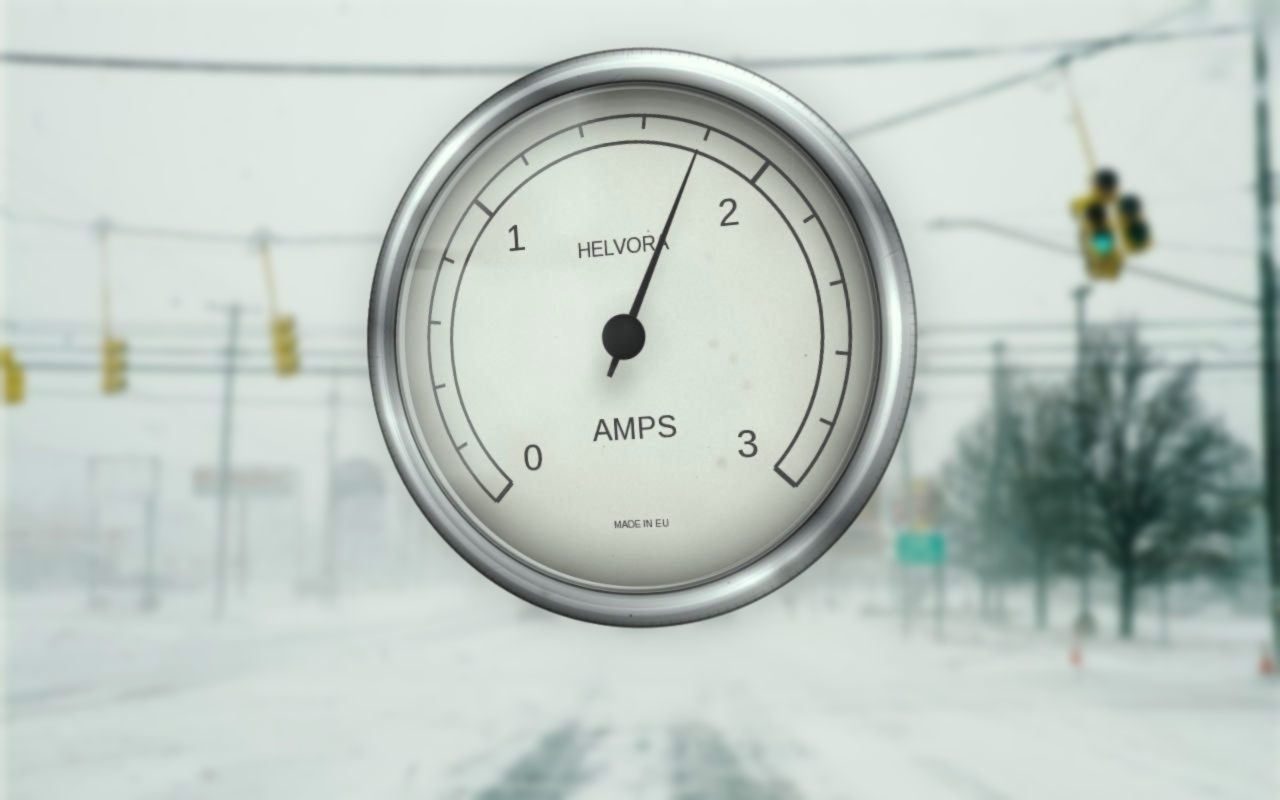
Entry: A 1.8
